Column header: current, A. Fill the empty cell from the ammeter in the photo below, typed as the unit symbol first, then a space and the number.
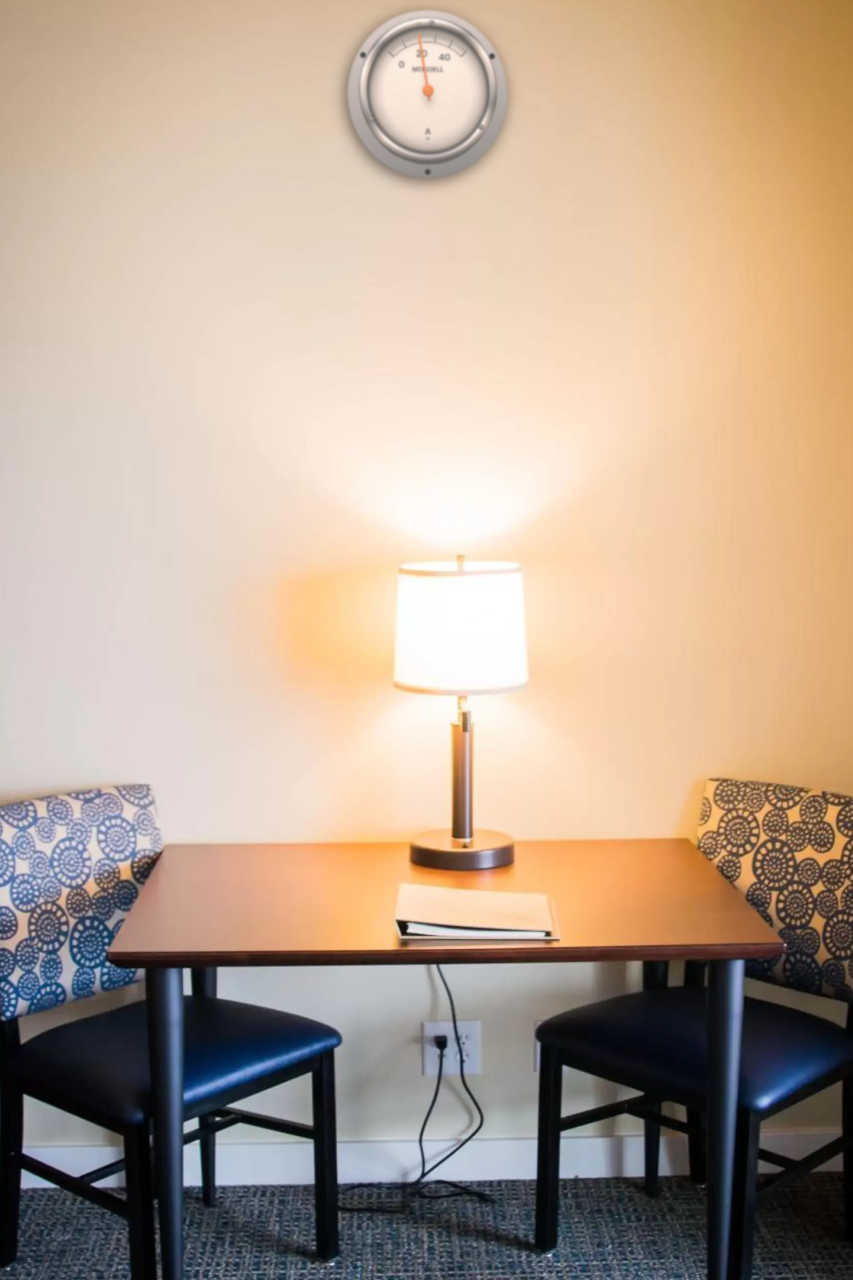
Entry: A 20
